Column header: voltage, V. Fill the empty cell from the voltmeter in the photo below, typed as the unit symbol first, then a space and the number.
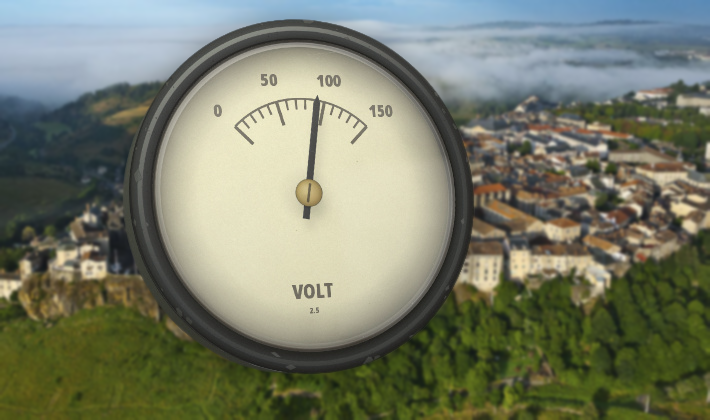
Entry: V 90
